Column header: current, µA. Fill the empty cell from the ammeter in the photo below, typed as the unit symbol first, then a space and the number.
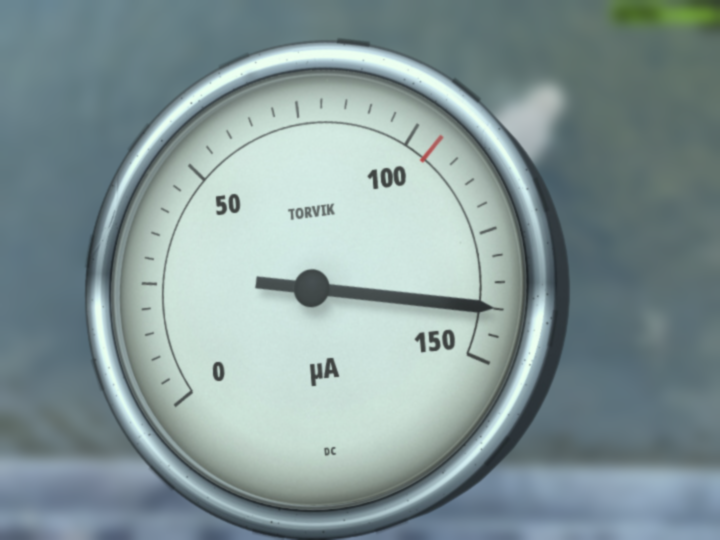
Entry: µA 140
